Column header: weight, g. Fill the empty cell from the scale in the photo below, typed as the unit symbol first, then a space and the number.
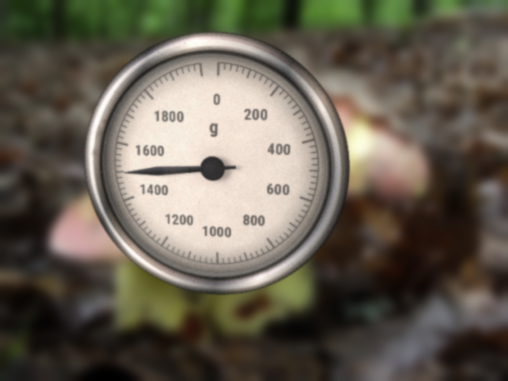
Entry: g 1500
